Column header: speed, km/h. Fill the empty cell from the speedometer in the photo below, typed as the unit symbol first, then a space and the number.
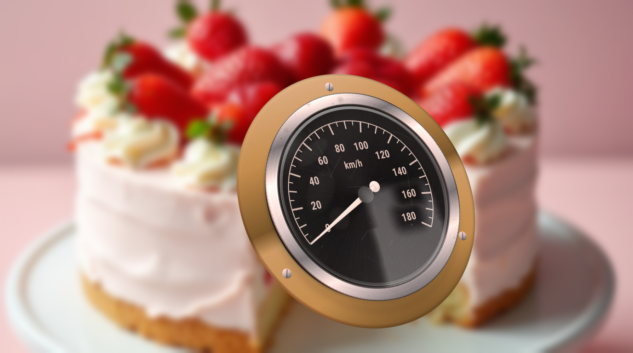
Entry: km/h 0
